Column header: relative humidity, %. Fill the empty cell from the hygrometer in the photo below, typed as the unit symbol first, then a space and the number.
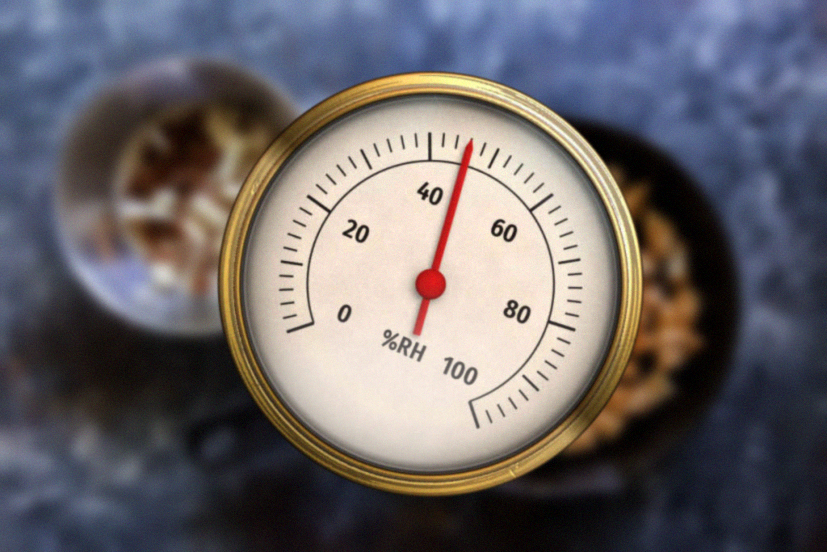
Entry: % 46
